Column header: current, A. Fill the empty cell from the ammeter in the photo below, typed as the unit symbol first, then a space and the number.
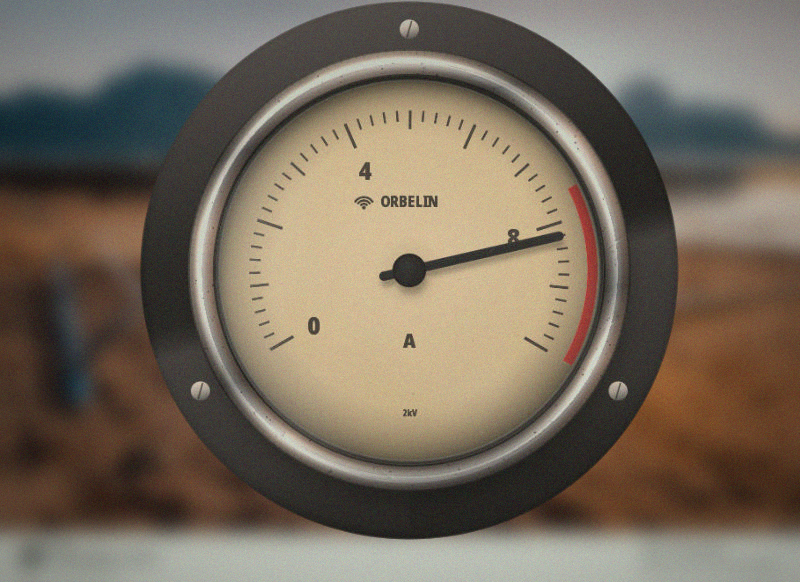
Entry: A 8.2
